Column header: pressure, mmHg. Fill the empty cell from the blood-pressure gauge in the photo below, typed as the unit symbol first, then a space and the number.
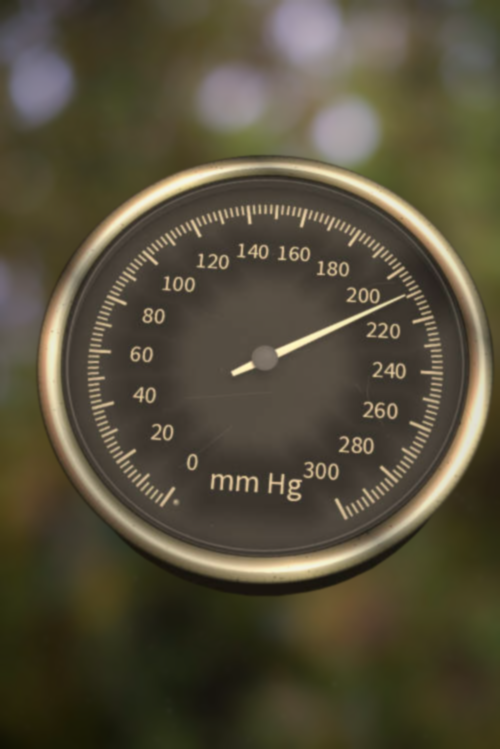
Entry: mmHg 210
